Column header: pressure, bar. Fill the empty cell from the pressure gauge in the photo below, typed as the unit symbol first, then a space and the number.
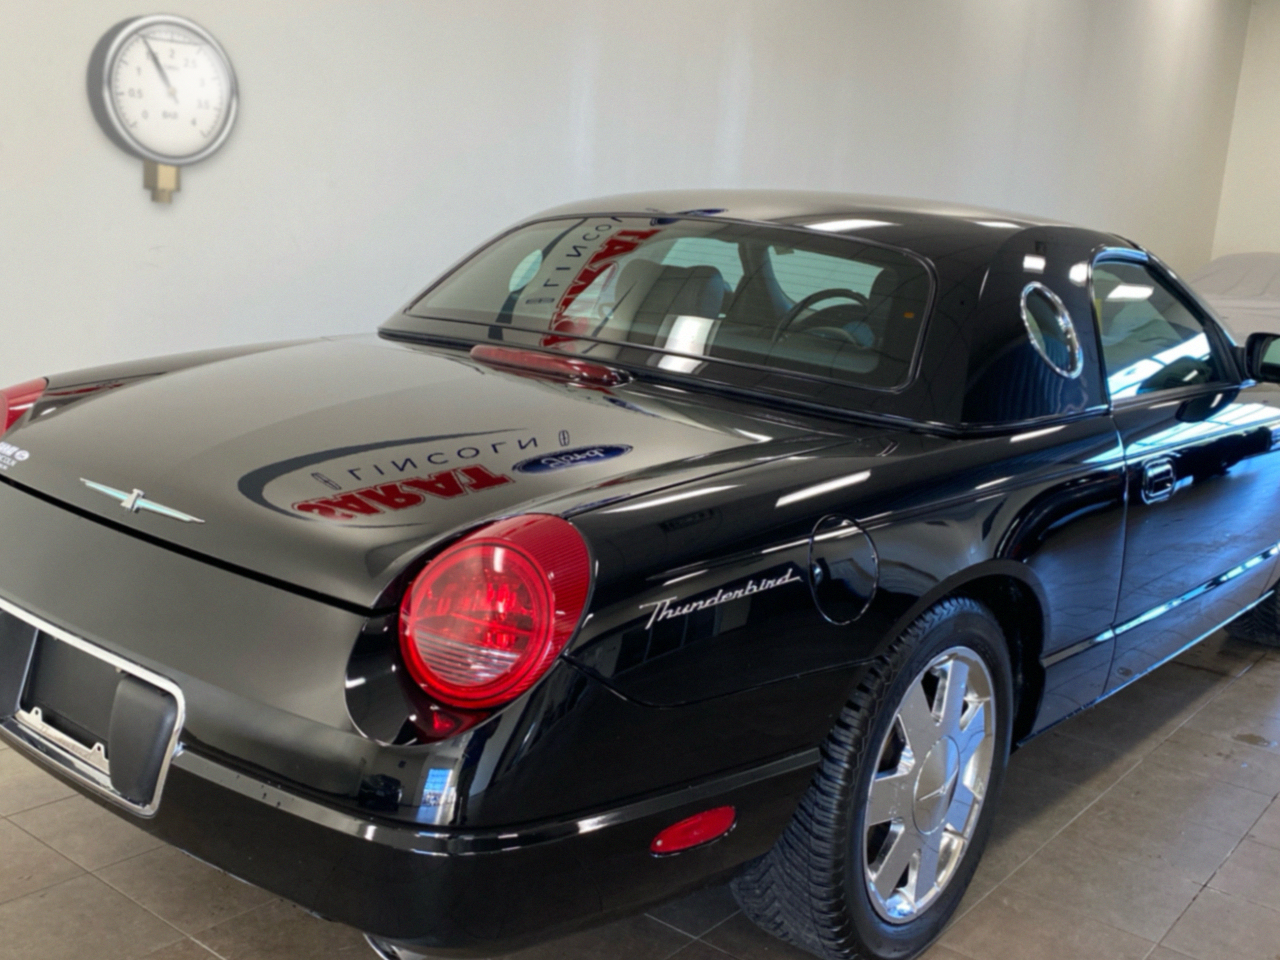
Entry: bar 1.5
